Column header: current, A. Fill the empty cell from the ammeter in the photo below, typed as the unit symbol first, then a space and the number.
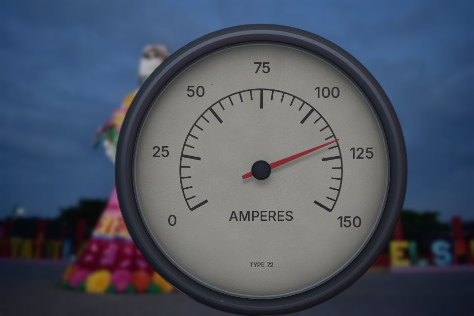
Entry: A 117.5
